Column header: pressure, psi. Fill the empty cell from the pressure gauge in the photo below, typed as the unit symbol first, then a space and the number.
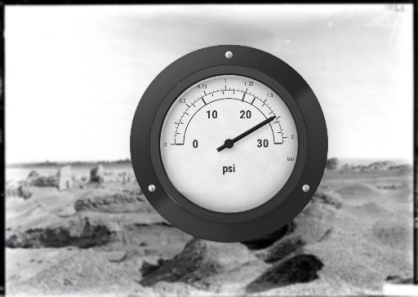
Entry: psi 25
